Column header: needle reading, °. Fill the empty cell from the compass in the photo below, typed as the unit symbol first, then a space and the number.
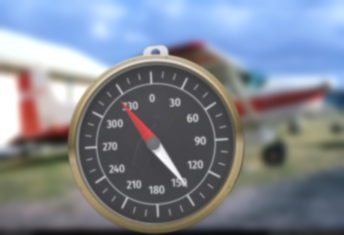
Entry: ° 325
